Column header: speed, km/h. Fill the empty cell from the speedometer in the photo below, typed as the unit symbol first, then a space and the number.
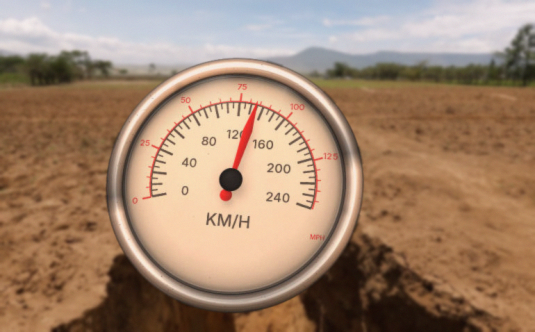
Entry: km/h 135
